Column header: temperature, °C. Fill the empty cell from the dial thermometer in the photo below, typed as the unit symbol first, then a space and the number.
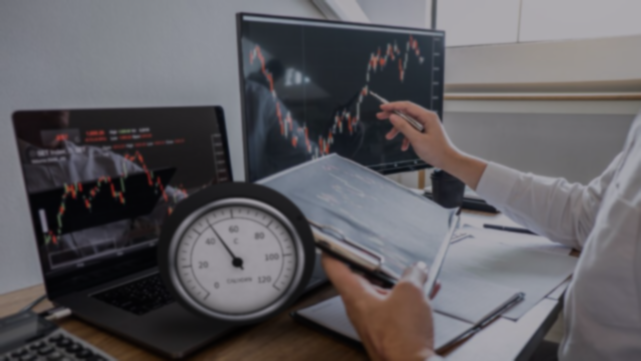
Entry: °C 48
